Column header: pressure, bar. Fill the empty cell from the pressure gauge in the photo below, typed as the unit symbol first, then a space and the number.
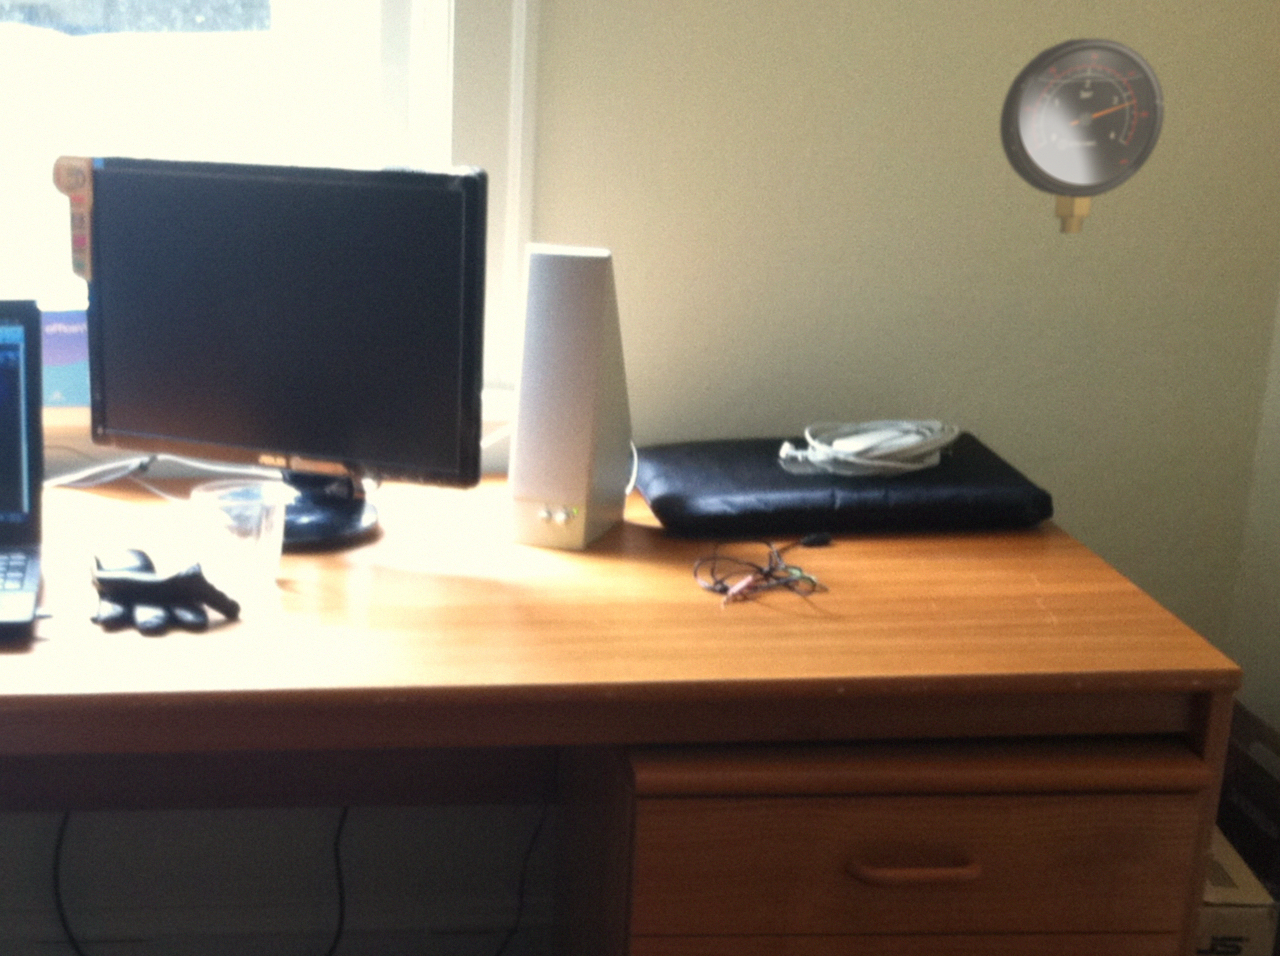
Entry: bar 3.2
